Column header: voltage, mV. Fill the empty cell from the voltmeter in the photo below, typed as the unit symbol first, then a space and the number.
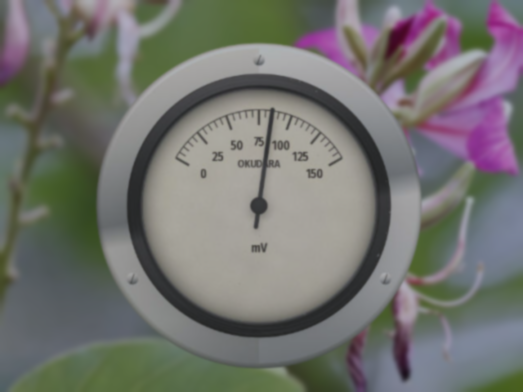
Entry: mV 85
